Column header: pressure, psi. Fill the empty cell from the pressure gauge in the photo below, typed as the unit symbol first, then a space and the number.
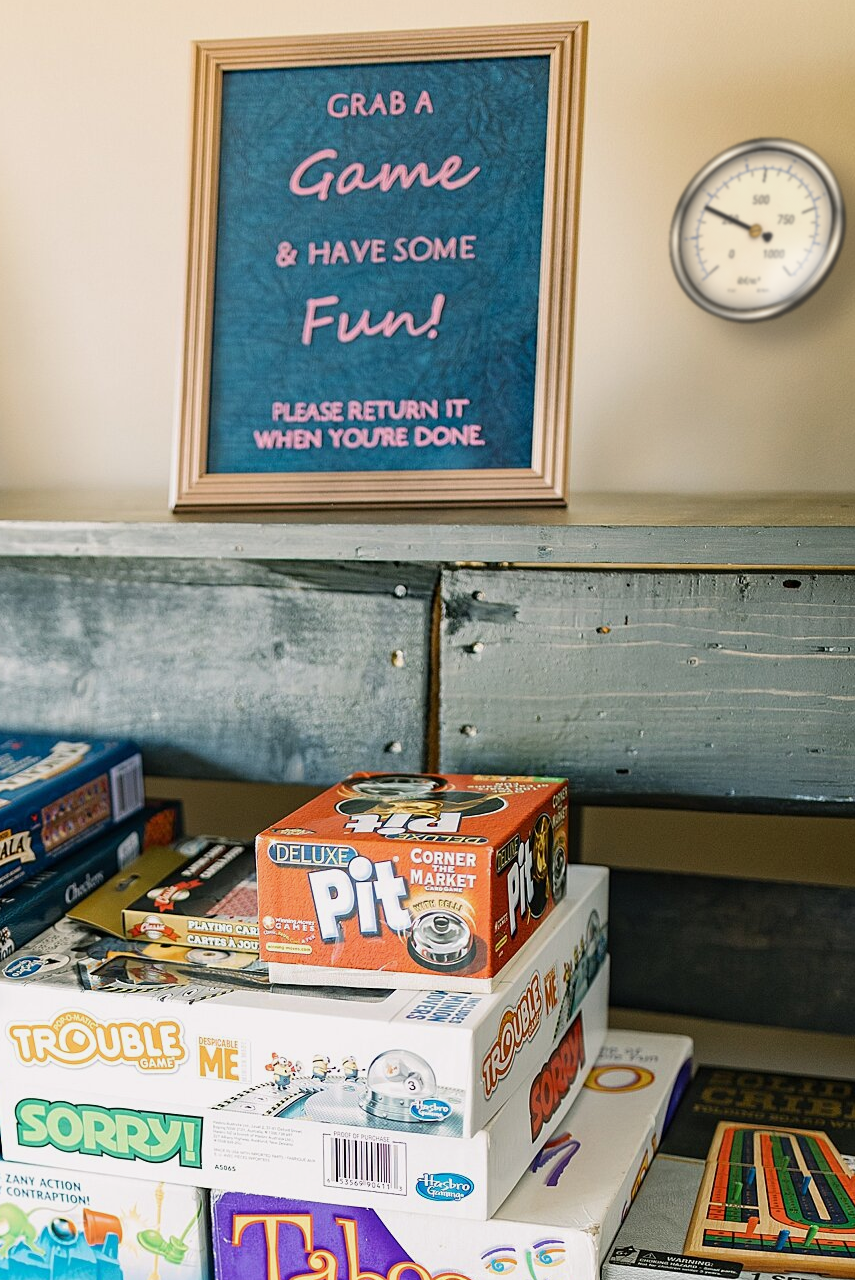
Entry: psi 250
